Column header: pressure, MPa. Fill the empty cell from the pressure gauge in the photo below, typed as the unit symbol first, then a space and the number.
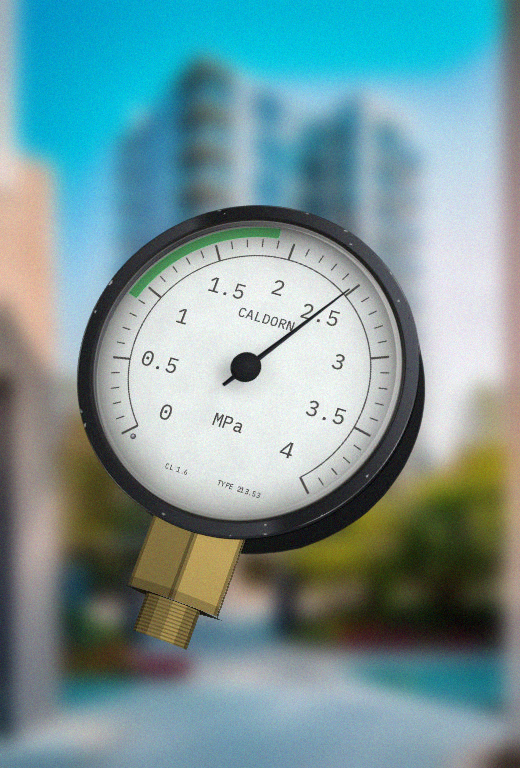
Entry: MPa 2.5
